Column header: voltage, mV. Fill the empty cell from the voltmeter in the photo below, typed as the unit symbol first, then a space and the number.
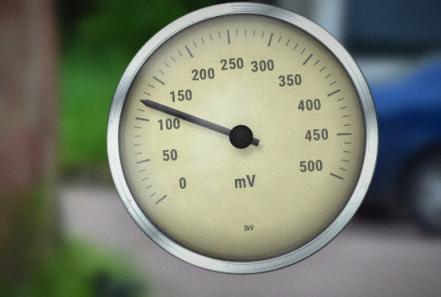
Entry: mV 120
